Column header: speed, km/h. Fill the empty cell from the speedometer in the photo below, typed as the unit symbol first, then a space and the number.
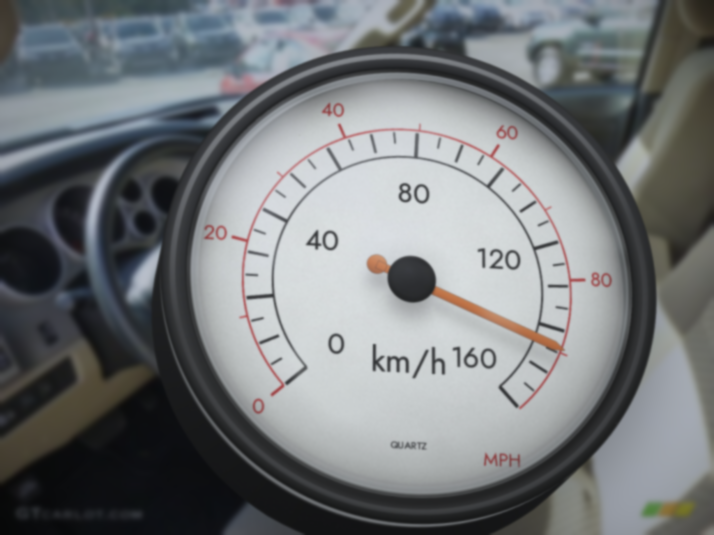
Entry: km/h 145
